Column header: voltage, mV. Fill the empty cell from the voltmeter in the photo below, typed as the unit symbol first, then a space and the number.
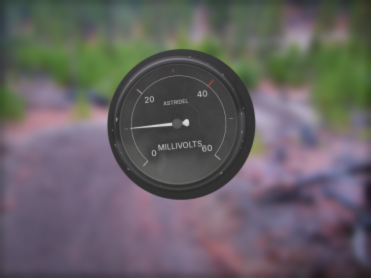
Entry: mV 10
